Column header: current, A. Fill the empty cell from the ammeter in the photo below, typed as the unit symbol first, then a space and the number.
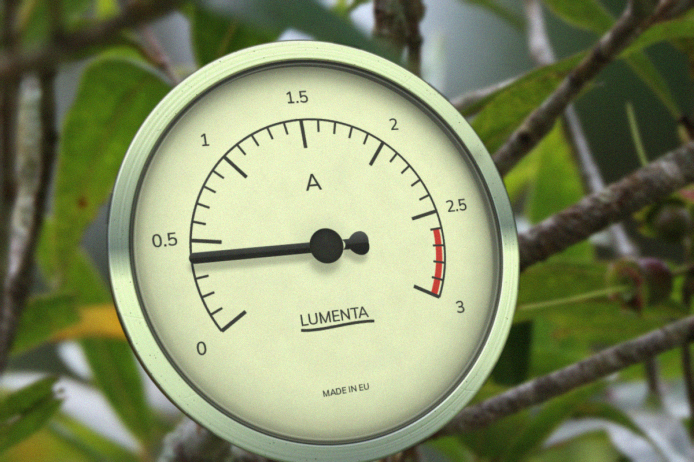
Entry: A 0.4
